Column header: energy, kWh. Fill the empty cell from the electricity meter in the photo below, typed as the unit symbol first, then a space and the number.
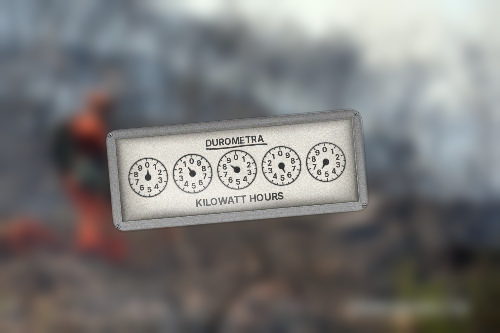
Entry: kWh 856
